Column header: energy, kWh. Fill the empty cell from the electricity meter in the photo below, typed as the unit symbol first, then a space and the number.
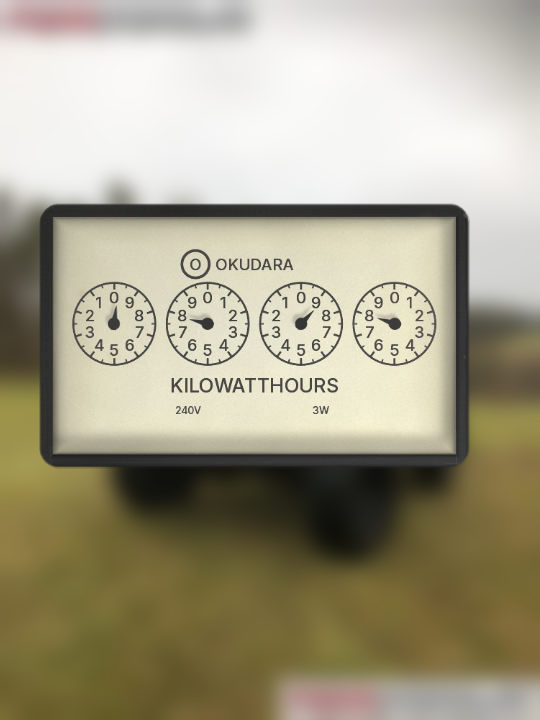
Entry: kWh 9788
